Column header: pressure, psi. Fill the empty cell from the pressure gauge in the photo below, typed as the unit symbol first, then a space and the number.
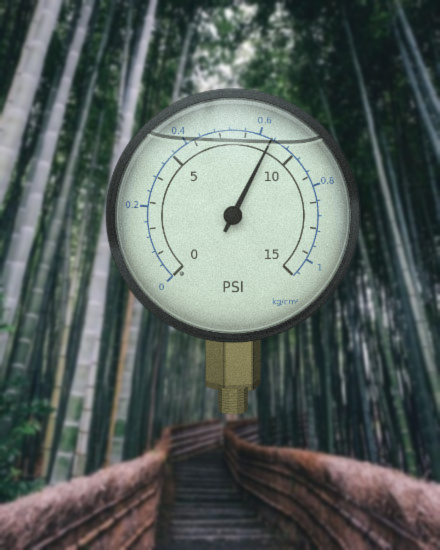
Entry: psi 9
